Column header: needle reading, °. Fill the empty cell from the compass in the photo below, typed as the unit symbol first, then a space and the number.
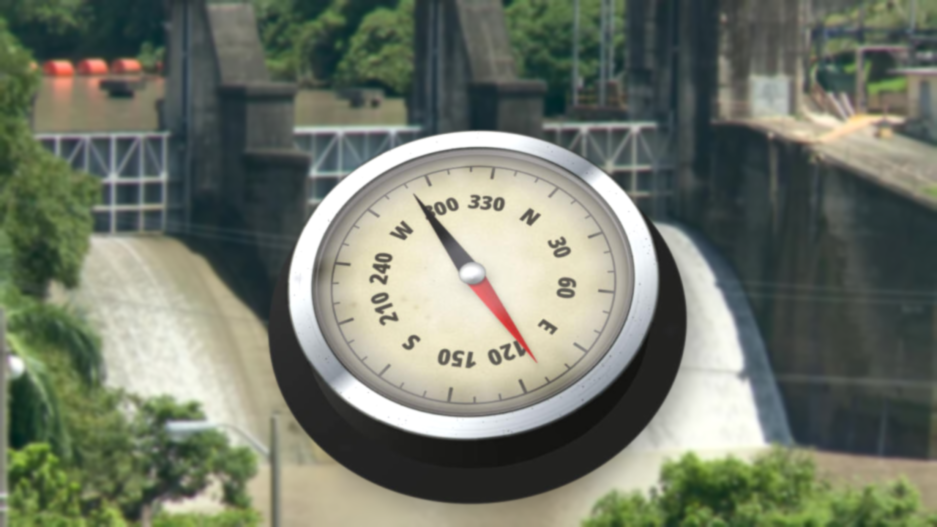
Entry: ° 110
